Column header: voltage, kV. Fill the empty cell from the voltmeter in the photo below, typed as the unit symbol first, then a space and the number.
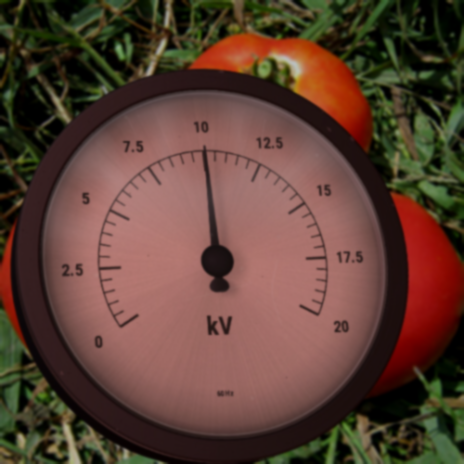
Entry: kV 10
